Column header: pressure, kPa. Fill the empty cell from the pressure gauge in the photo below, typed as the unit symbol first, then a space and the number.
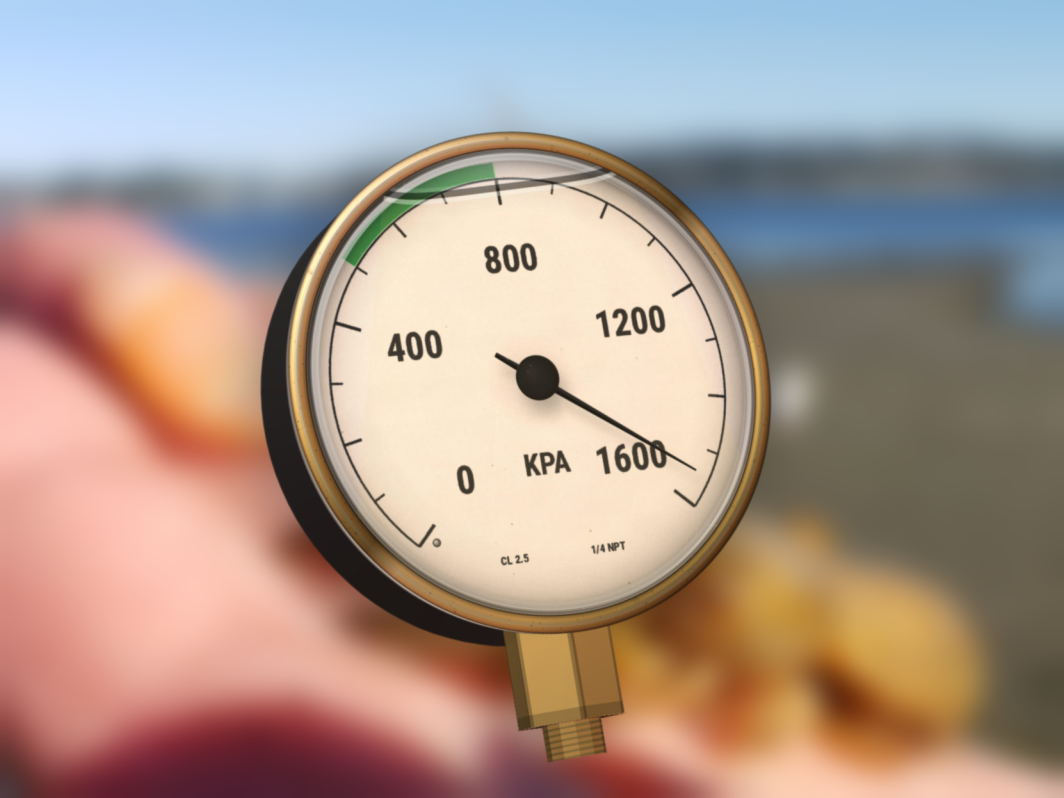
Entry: kPa 1550
